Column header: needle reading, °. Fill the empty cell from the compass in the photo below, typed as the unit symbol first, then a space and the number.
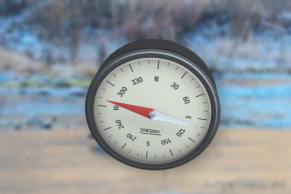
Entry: ° 280
